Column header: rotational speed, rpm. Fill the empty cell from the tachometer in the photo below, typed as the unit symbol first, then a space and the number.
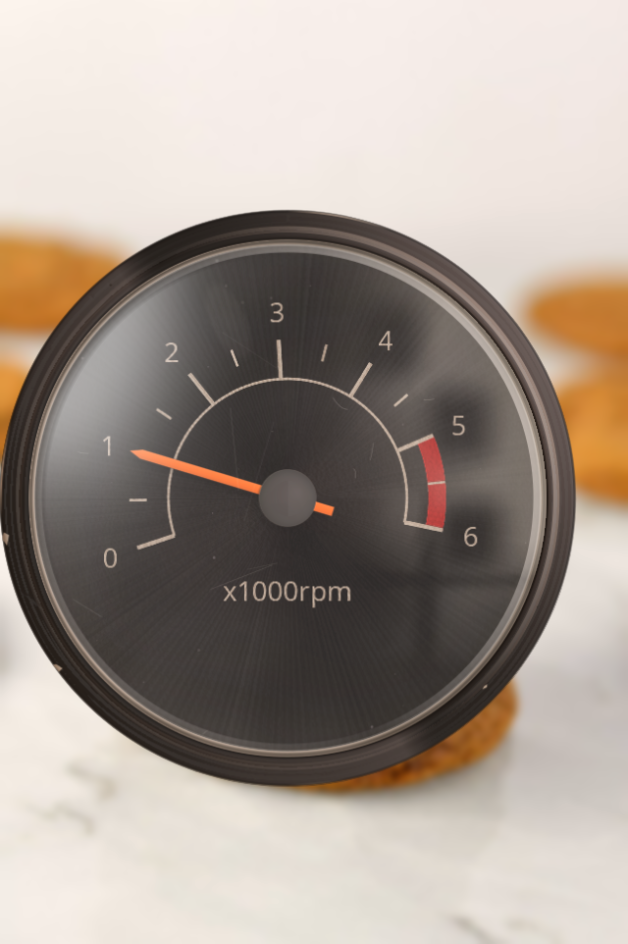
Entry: rpm 1000
